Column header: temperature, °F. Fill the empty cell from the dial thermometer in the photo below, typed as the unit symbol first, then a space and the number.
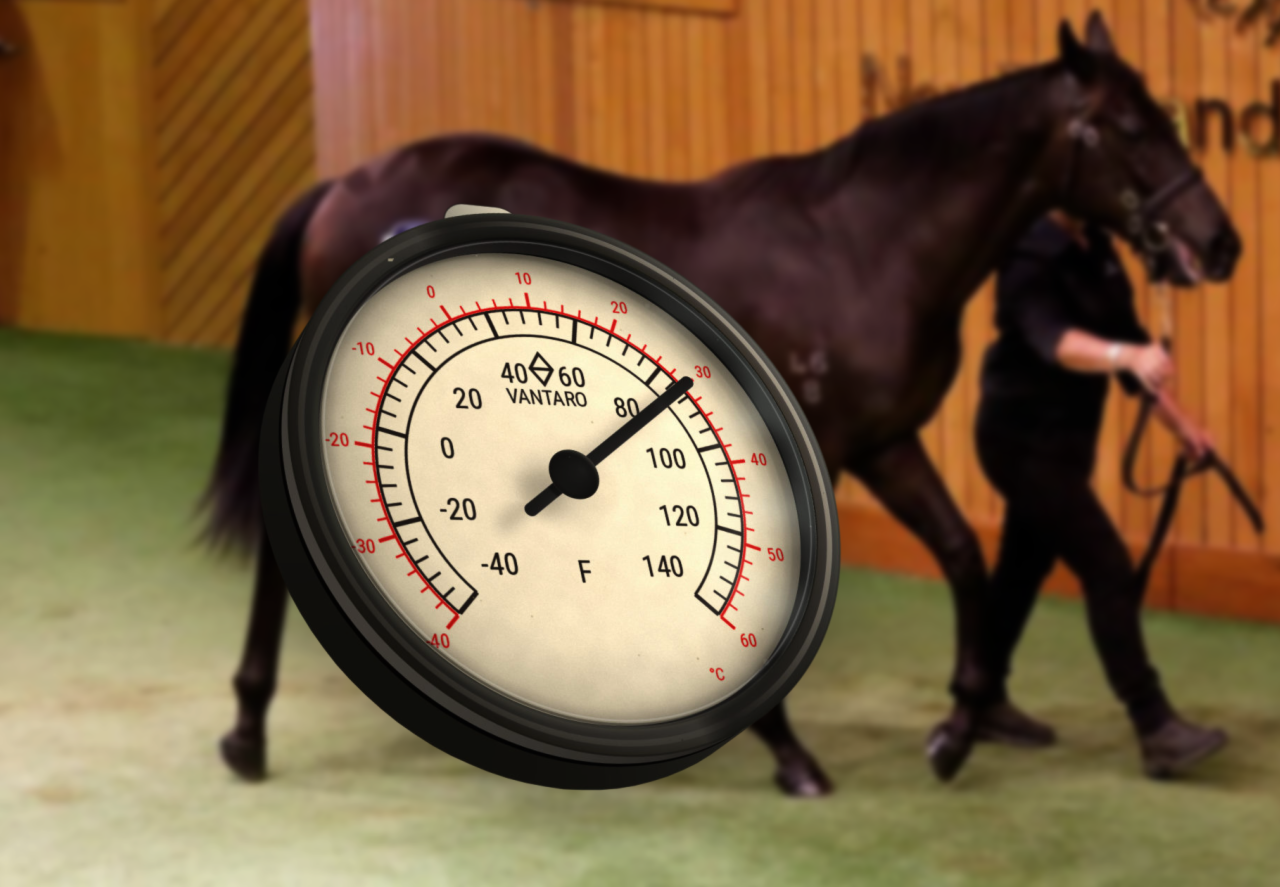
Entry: °F 86
